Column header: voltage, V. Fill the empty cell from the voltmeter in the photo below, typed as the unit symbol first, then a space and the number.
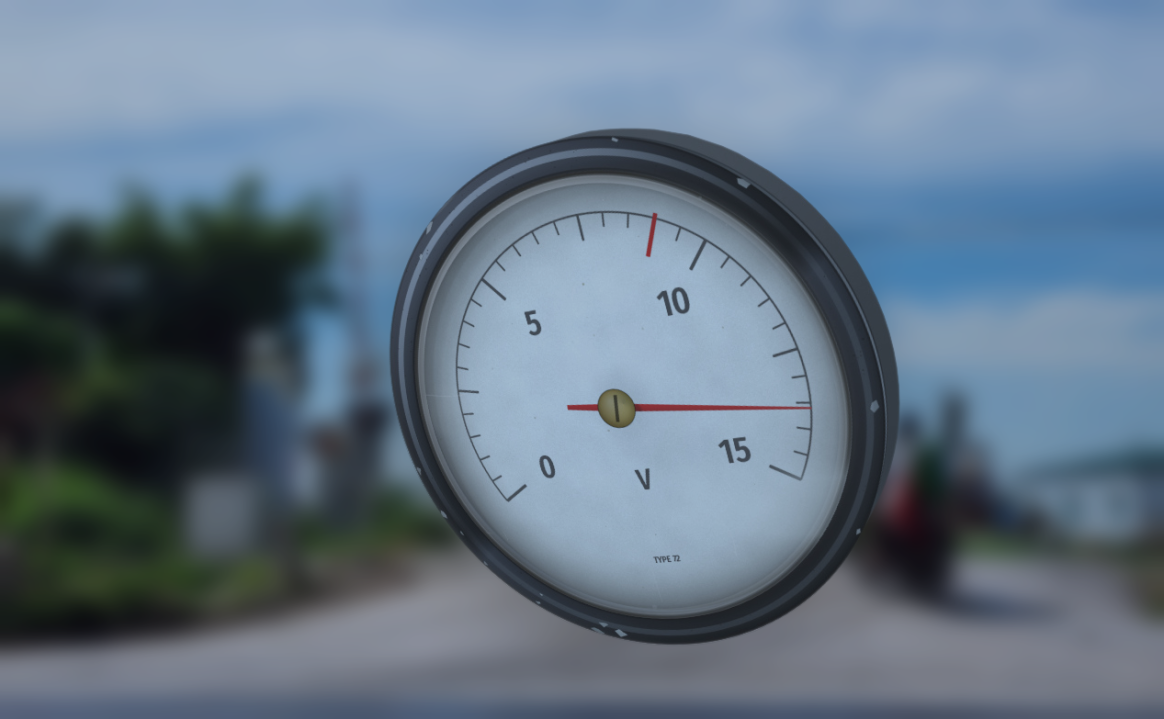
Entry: V 13.5
